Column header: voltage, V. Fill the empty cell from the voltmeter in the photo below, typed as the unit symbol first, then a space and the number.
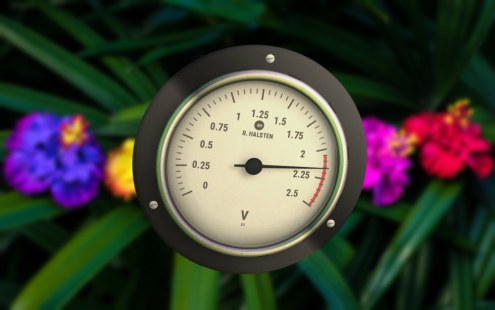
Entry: V 2.15
